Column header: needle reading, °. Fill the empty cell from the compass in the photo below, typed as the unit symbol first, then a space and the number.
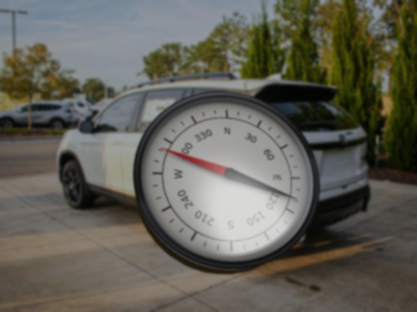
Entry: ° 290
